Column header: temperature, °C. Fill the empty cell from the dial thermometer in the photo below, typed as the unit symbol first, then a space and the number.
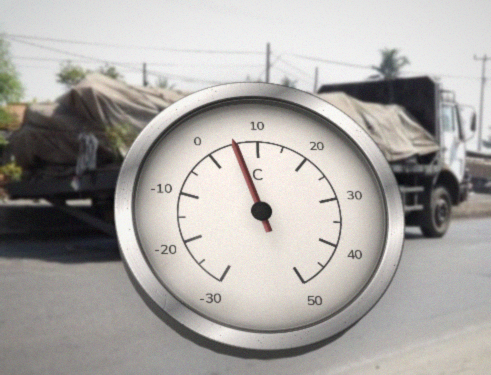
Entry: °C 5
